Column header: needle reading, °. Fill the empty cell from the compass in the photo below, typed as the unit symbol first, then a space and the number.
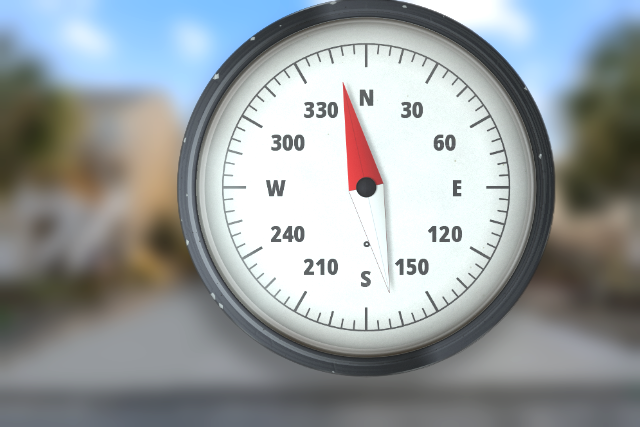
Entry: ° 347.5
